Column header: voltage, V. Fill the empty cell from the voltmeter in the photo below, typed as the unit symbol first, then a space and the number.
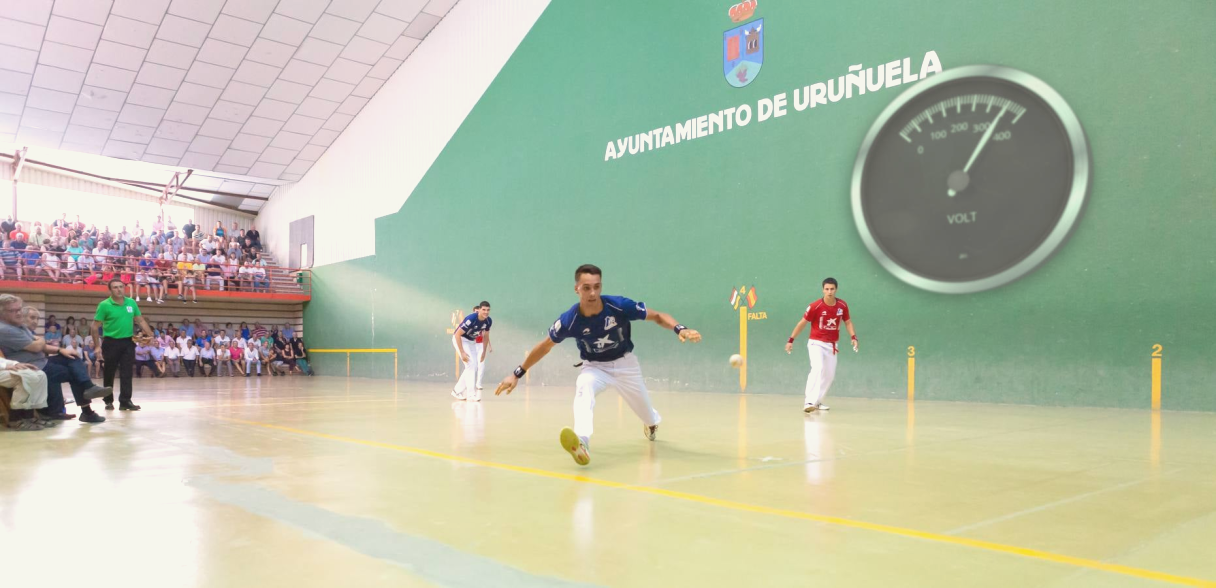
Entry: V 350
